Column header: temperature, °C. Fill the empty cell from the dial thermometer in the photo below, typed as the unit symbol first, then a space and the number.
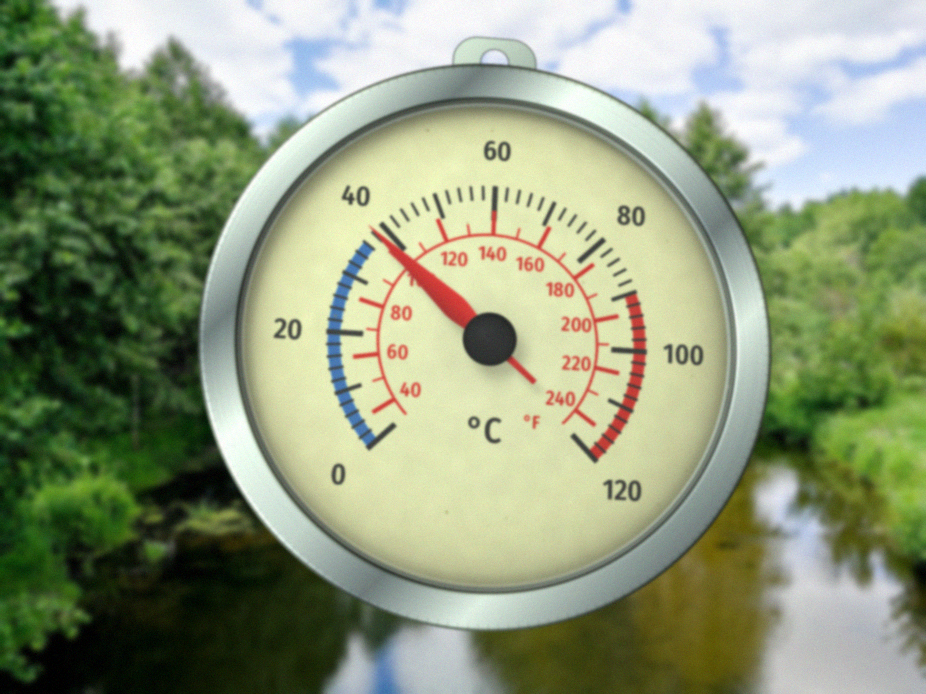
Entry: °C 38
